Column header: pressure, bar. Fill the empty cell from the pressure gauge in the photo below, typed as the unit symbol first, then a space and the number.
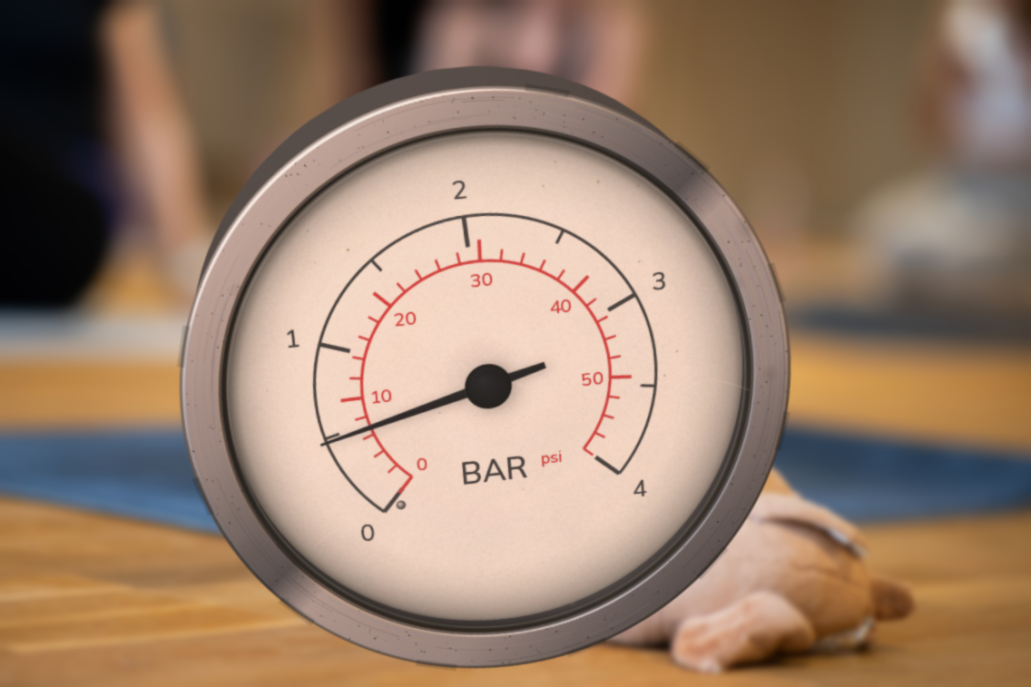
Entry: bar 0.5
